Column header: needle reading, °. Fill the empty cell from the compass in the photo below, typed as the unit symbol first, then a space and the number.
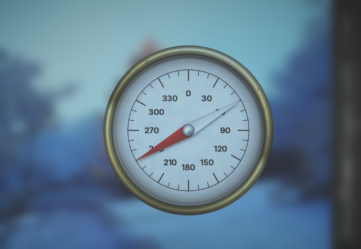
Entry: ° 240
